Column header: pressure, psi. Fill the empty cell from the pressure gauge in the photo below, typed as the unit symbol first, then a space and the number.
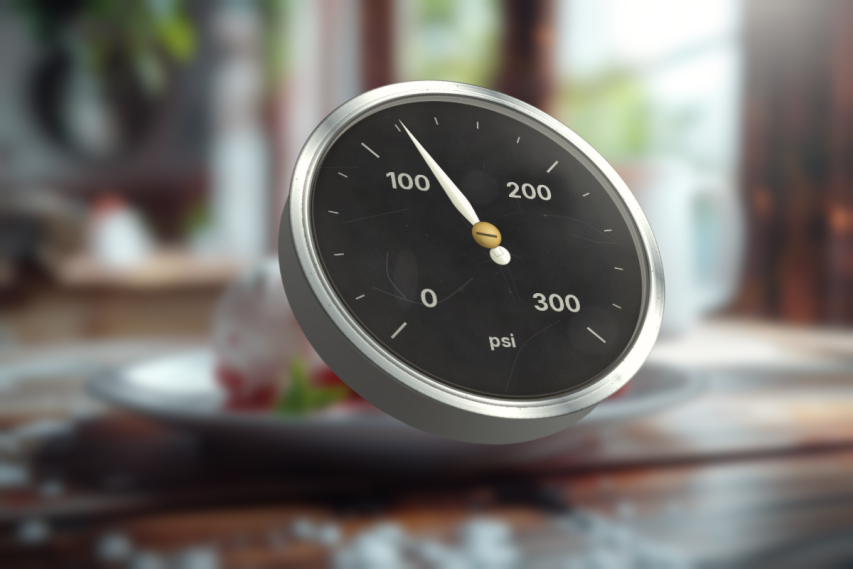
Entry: psi 120
